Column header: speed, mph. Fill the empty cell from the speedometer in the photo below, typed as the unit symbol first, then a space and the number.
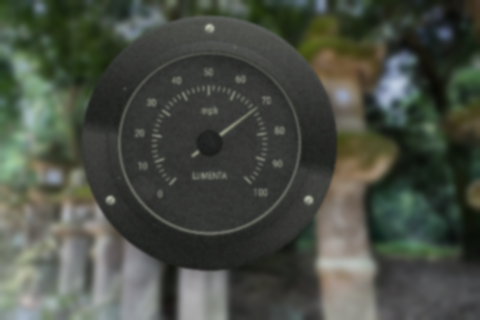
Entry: mph 70
